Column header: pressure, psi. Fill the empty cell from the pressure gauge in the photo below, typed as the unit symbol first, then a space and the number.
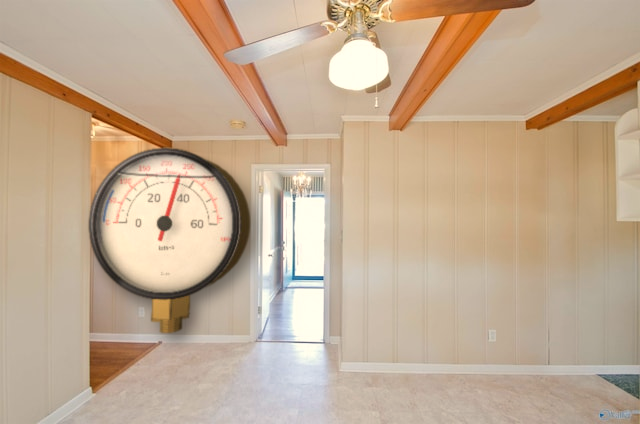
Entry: psi 35
